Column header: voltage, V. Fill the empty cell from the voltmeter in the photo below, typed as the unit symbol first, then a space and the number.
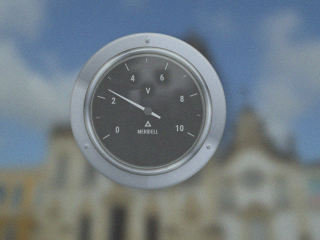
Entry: V 2.5
